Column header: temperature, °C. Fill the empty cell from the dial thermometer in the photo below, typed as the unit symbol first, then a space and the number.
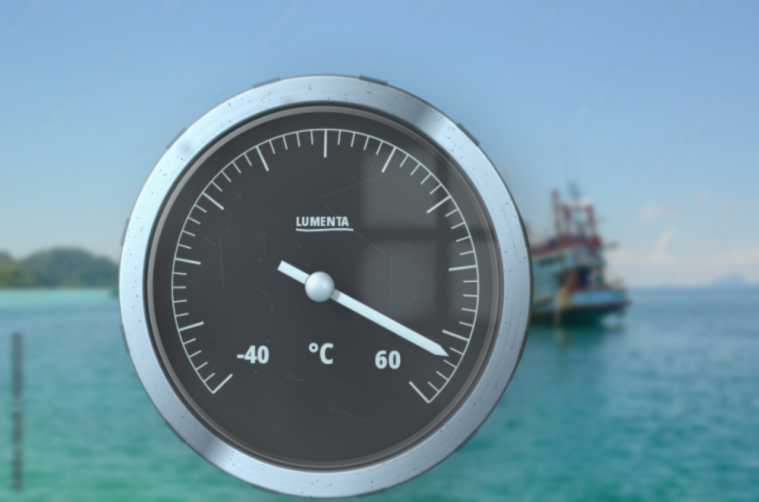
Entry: °C 53
